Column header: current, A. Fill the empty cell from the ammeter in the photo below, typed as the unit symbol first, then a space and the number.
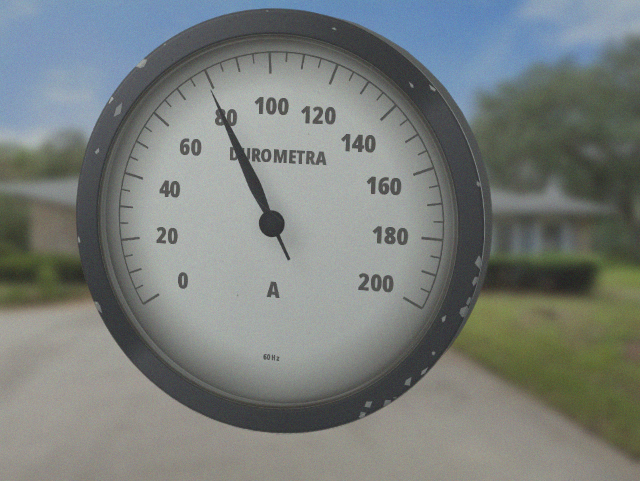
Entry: A 80
